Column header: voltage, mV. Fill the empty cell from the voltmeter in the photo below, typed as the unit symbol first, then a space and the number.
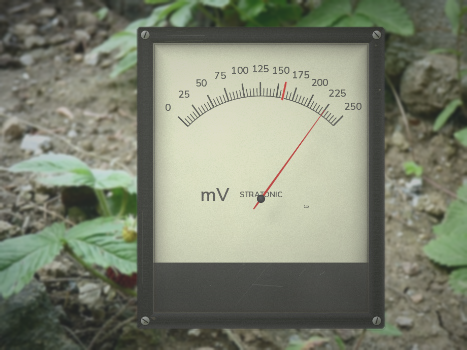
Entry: mV 225
